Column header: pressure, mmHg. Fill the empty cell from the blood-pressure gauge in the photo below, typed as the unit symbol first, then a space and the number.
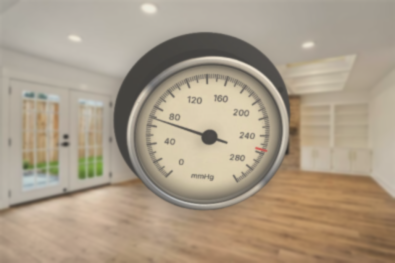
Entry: mmHg 70
